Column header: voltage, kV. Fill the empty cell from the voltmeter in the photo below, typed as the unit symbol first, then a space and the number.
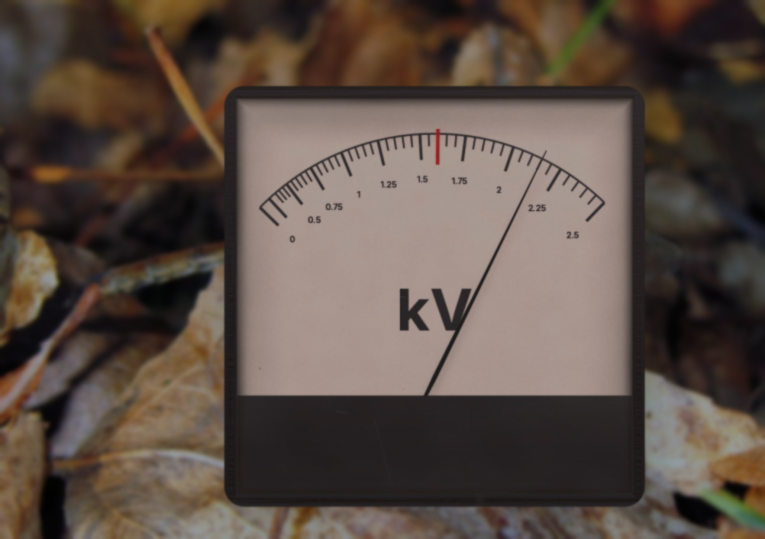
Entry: kV 2.15
